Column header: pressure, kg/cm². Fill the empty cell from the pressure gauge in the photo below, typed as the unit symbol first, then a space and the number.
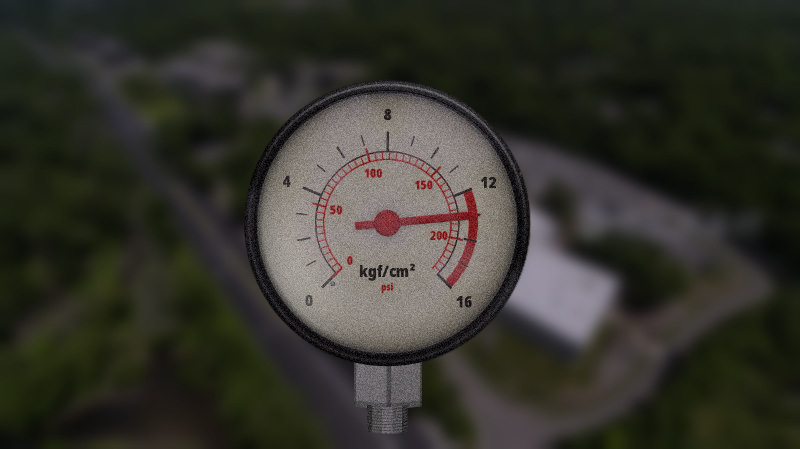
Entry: kg/cm² 13
